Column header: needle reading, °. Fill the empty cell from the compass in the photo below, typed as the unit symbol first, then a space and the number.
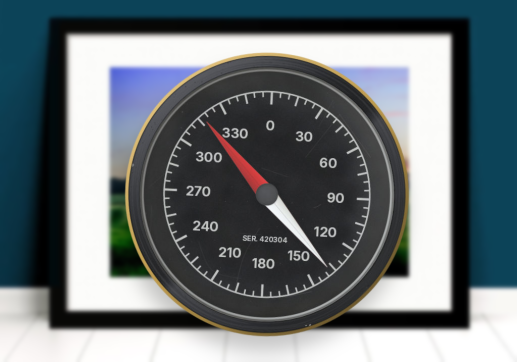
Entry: ° 317.5
